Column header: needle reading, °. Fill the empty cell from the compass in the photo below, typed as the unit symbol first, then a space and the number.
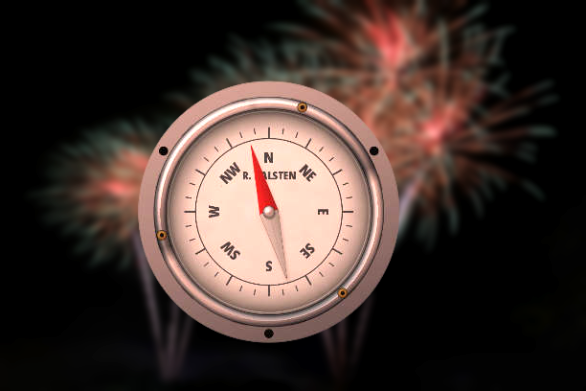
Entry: ° 345
